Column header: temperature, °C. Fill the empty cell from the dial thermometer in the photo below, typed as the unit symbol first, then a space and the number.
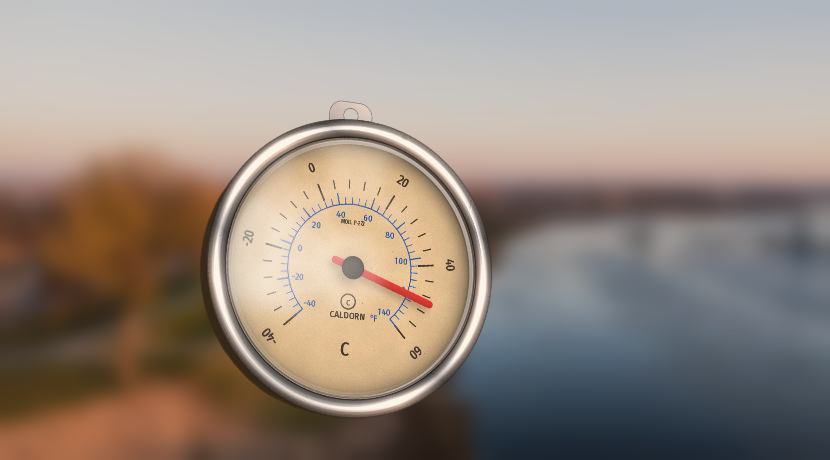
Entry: °C 50
